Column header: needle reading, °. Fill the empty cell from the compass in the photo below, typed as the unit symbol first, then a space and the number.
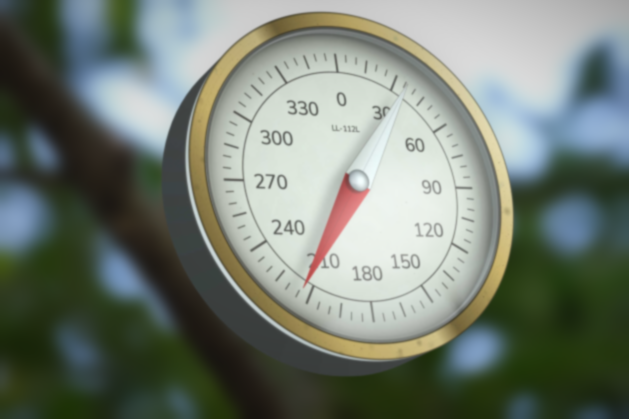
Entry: ° 215
